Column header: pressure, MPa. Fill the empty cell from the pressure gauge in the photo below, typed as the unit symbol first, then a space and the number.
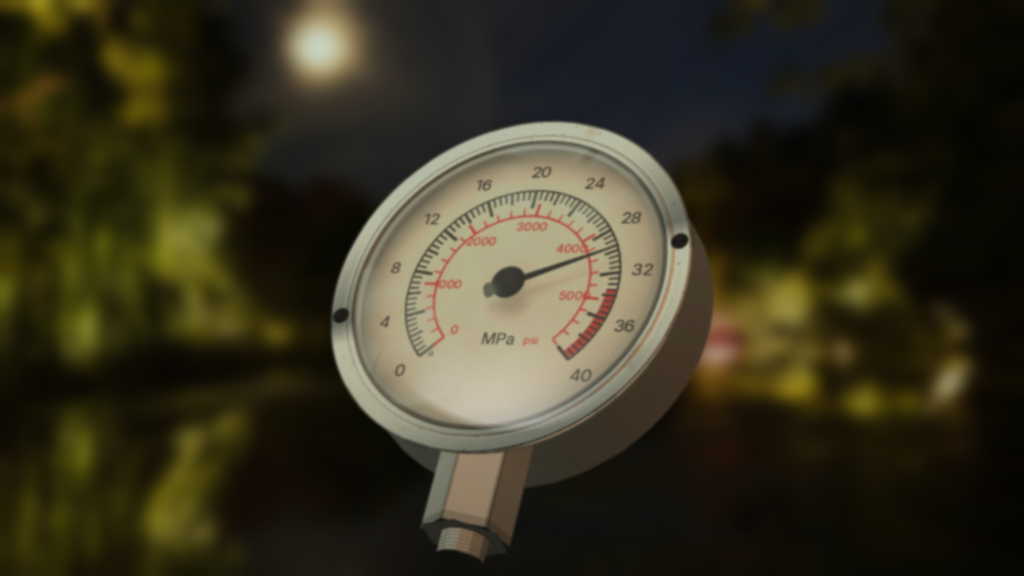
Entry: MPa 30
